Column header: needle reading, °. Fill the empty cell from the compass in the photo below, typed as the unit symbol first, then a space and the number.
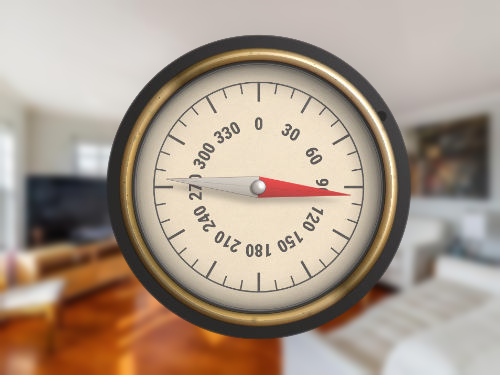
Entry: ° 95
